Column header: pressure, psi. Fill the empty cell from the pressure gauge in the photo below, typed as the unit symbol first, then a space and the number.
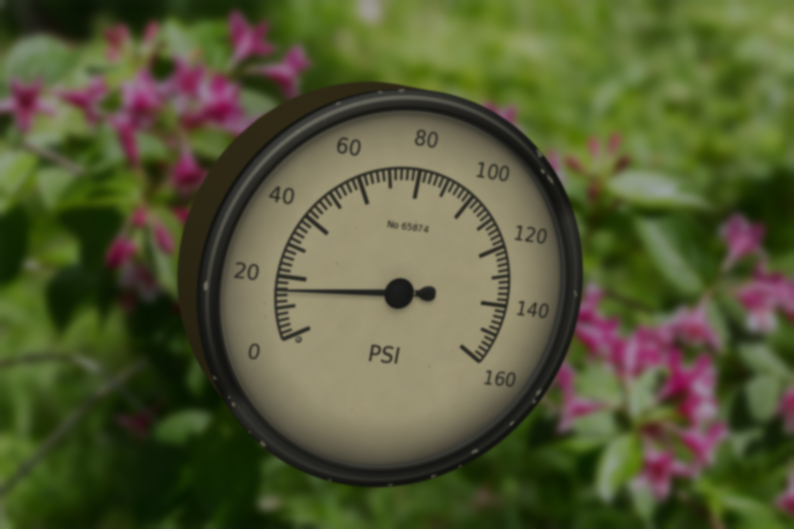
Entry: psi 16
